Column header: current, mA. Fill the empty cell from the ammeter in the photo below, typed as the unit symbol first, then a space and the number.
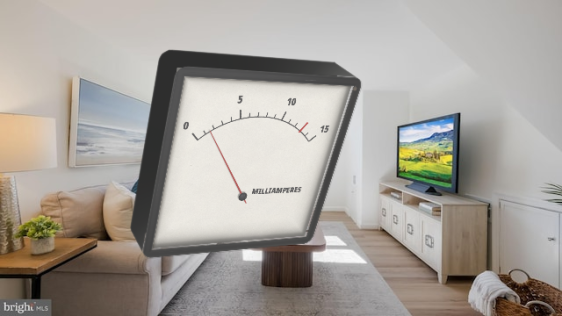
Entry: mA 1.5
